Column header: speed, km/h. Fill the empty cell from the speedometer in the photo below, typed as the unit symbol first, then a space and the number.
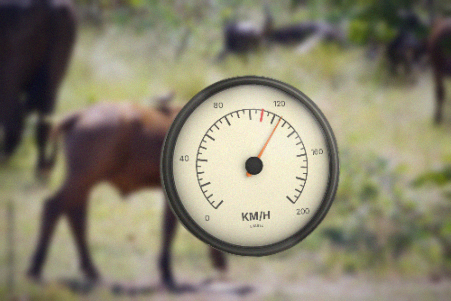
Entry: km/h 125
